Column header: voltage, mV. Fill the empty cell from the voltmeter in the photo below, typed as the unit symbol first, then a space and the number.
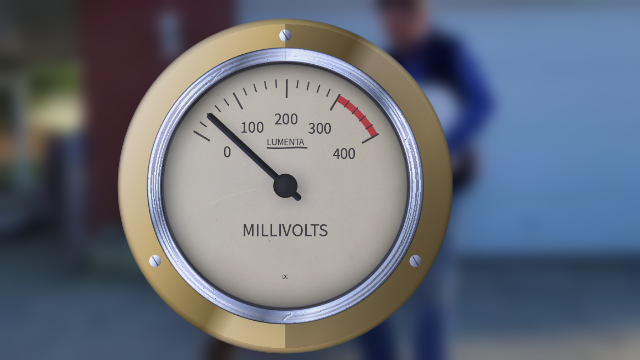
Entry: mV 40
